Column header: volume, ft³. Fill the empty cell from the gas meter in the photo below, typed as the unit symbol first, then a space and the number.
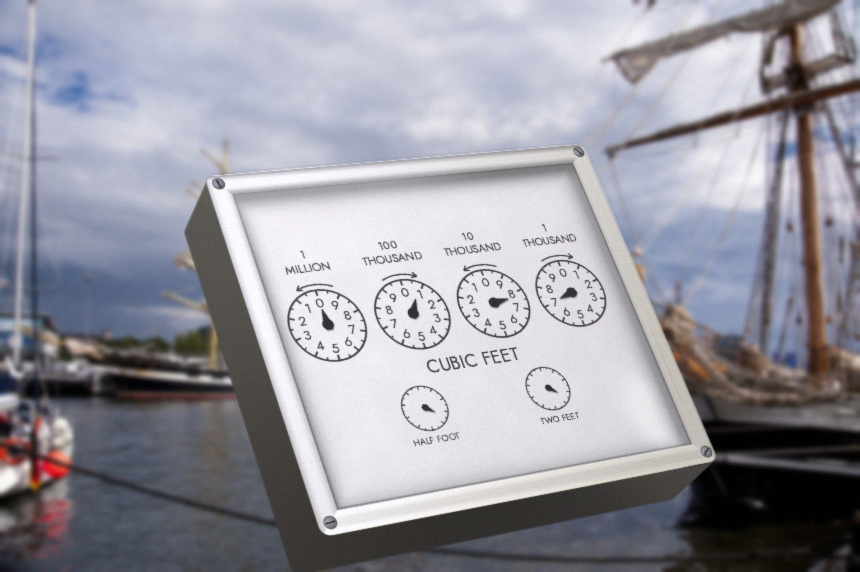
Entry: ft³ 7700
